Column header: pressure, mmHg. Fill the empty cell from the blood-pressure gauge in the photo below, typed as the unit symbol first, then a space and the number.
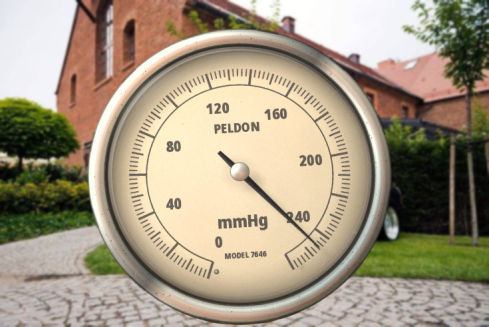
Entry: mmHg 246
